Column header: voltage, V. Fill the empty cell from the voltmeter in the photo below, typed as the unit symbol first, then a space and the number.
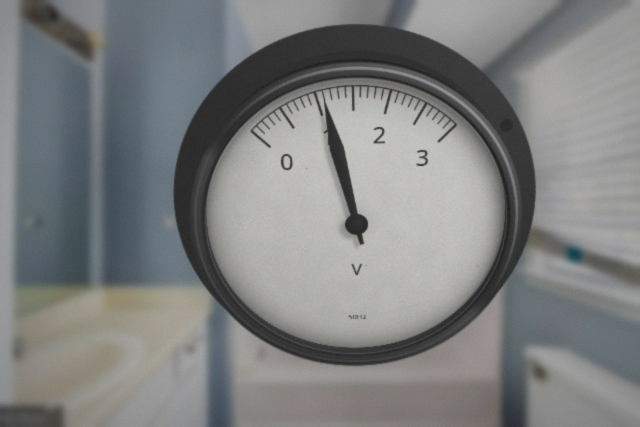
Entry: V 1.1
